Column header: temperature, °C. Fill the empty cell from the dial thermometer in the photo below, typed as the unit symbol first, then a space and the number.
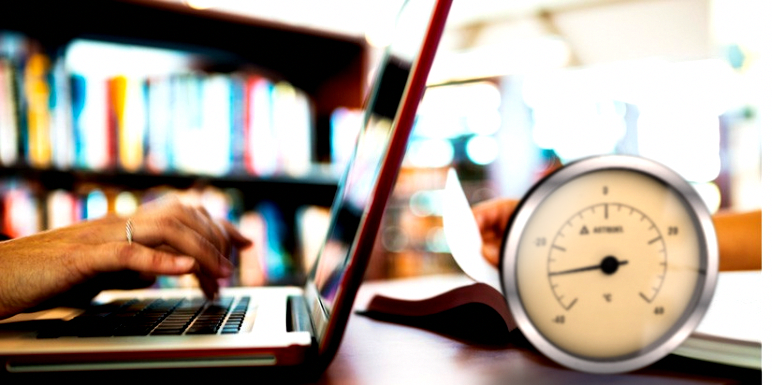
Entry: °C -28
